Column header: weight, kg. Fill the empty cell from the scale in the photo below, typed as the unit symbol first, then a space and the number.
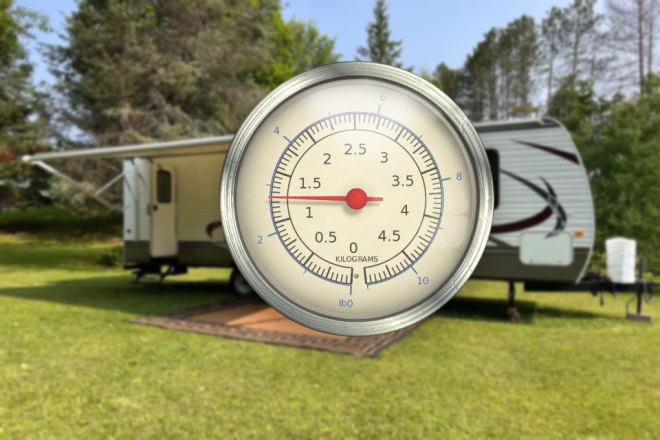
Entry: kg 1.25
